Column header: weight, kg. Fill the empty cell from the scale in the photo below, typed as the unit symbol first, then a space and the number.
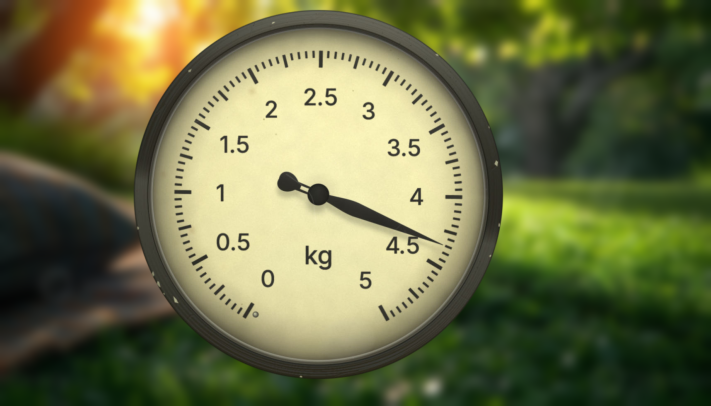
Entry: kg 4.35
